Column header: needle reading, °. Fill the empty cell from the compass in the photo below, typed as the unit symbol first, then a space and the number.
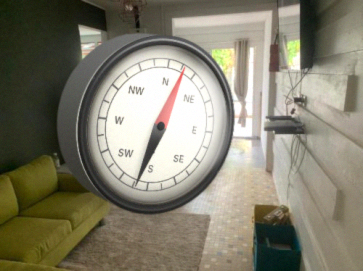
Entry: ° 15
